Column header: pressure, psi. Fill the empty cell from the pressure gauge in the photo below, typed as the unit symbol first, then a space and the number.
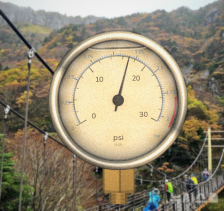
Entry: psi 17
